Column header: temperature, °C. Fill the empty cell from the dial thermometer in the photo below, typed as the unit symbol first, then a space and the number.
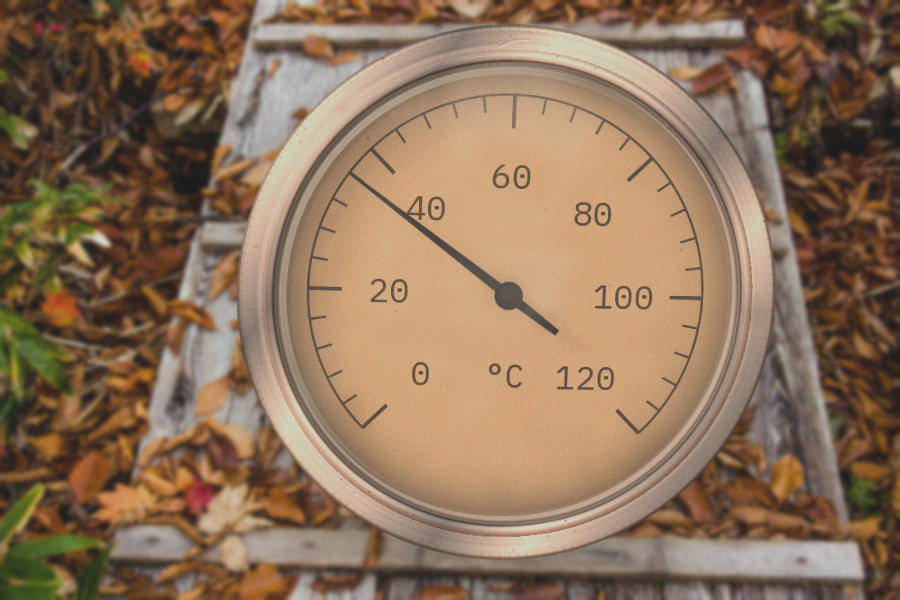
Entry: °C 36
